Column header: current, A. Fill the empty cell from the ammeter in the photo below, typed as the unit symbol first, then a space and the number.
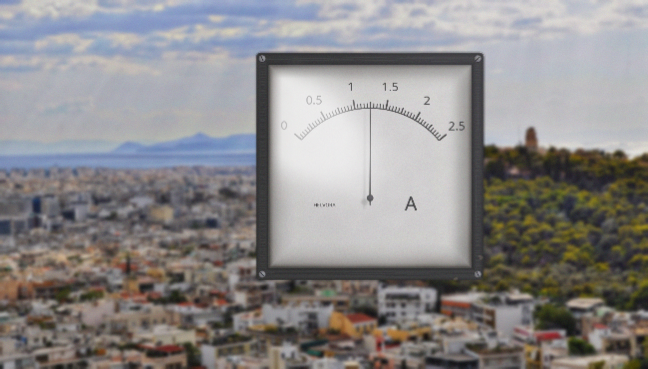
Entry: A 1.25
